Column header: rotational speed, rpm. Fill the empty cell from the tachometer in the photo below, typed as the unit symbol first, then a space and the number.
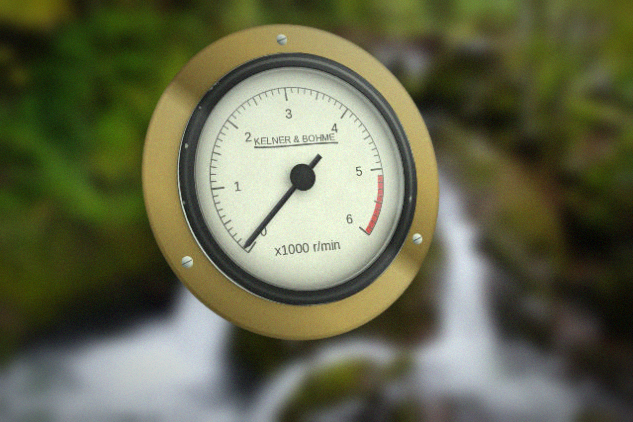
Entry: rpm 100
